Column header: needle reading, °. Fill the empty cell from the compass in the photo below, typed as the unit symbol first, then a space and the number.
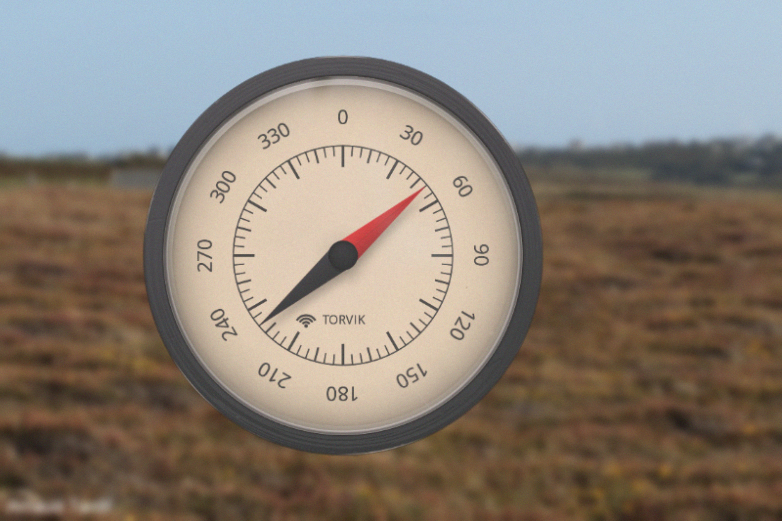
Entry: ° 50
